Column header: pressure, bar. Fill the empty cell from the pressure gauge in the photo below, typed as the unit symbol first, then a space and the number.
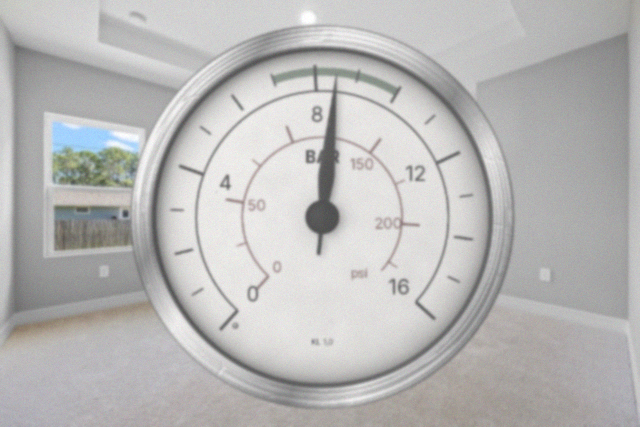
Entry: bar 8.5
